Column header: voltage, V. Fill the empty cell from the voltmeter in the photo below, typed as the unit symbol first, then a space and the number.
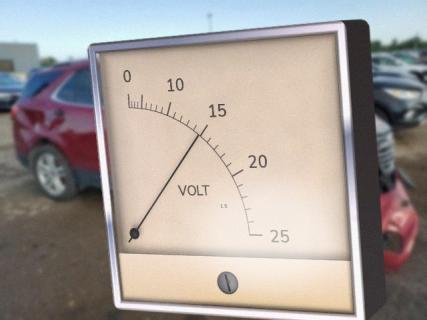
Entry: V 15
